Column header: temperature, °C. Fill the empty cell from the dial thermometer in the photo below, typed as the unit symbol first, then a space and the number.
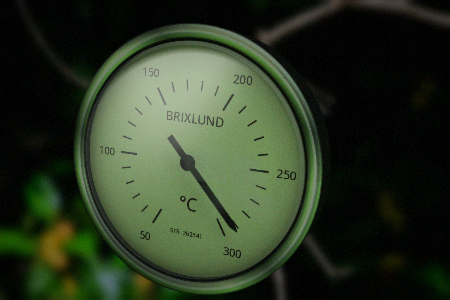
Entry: °C 290
